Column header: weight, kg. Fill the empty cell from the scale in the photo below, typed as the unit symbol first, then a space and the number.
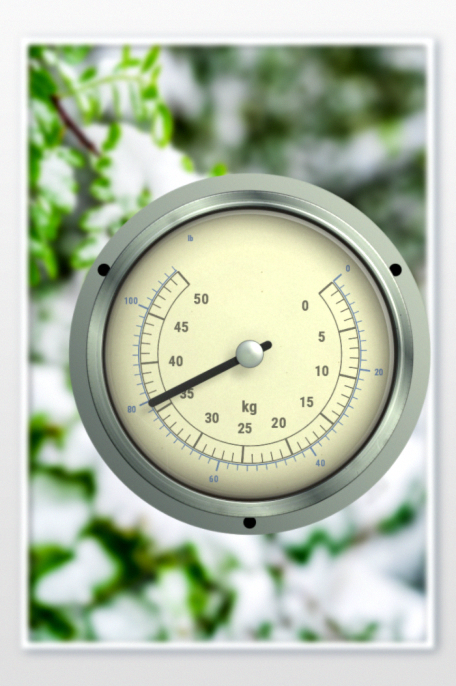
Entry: kg 36
